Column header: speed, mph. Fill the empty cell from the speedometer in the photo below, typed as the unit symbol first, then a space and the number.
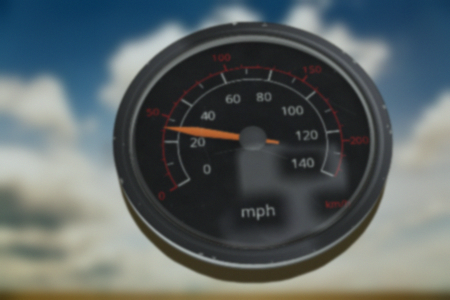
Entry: mph 25
